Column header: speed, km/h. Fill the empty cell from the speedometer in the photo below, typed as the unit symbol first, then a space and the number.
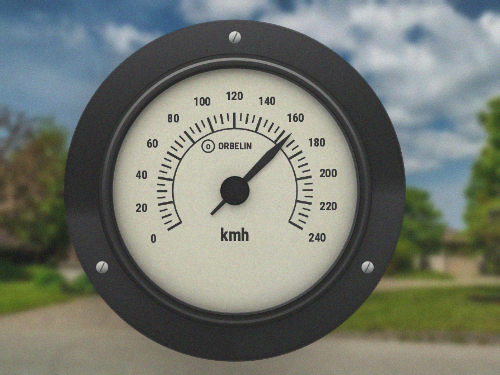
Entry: km/h 165
